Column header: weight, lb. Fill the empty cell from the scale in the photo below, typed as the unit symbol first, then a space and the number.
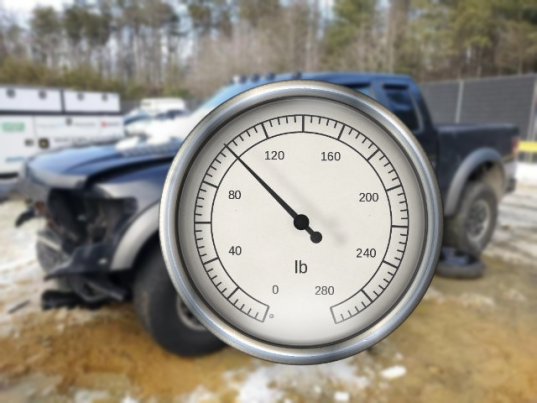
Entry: lb 100
